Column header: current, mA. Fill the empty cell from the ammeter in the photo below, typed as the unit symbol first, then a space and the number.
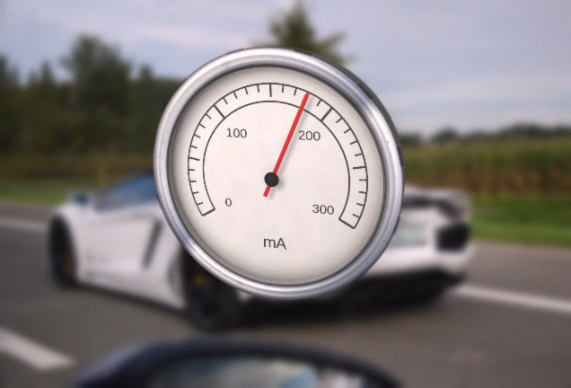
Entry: mA 180
